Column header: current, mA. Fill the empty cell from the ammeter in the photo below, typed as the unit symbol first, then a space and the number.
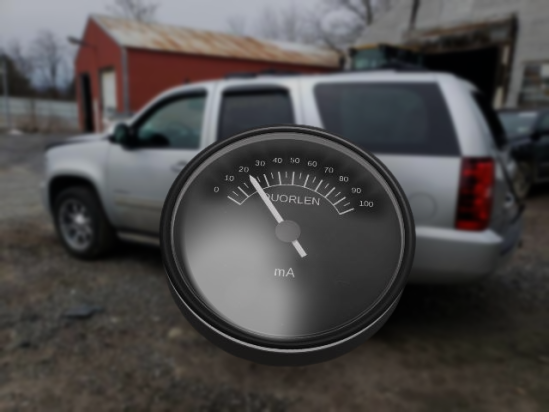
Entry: mA 20
